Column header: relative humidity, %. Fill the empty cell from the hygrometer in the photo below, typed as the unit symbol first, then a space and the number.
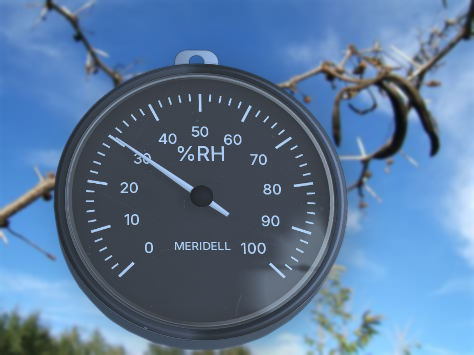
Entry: % 30
